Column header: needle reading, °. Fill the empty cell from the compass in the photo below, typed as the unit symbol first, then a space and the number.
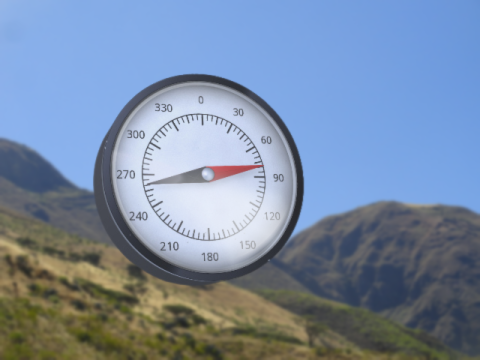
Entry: ° 80
